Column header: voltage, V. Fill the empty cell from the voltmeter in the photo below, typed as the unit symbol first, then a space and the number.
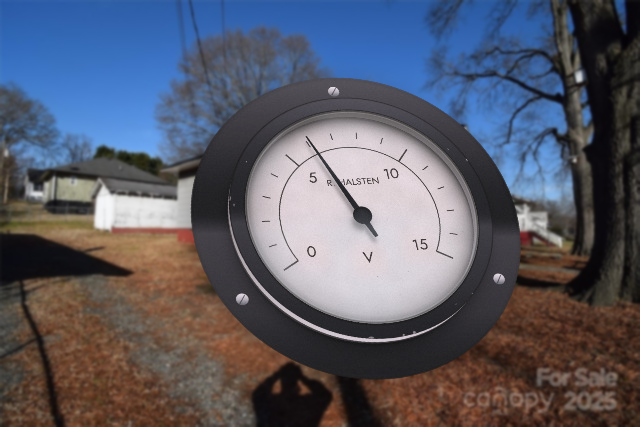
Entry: V 6
